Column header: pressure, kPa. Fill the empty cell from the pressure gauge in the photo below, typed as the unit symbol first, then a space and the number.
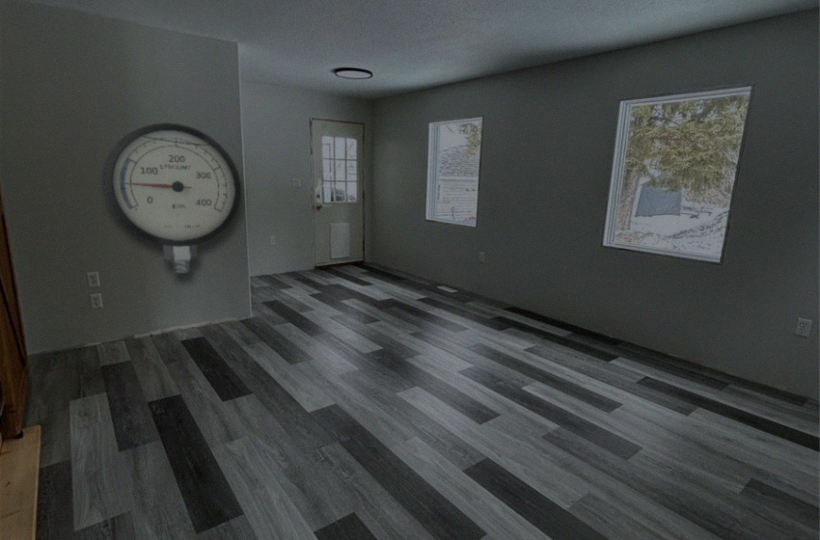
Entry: kPa 50
